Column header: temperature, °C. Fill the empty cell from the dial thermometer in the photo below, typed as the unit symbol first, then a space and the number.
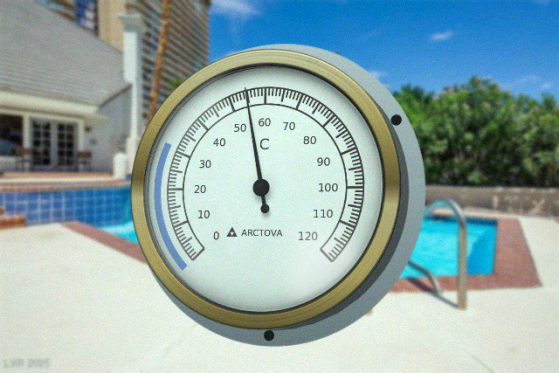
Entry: °C 55
